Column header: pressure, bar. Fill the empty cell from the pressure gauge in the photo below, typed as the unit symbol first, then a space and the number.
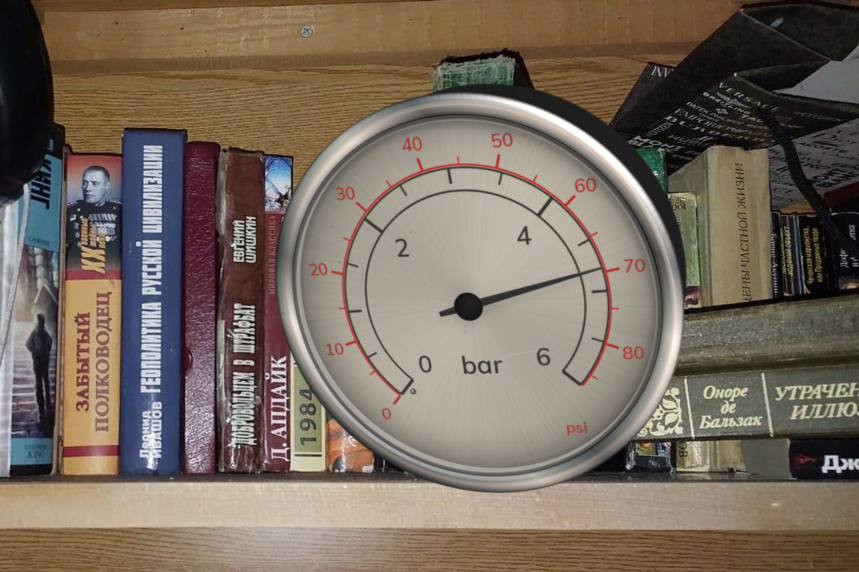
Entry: bar 4.75
